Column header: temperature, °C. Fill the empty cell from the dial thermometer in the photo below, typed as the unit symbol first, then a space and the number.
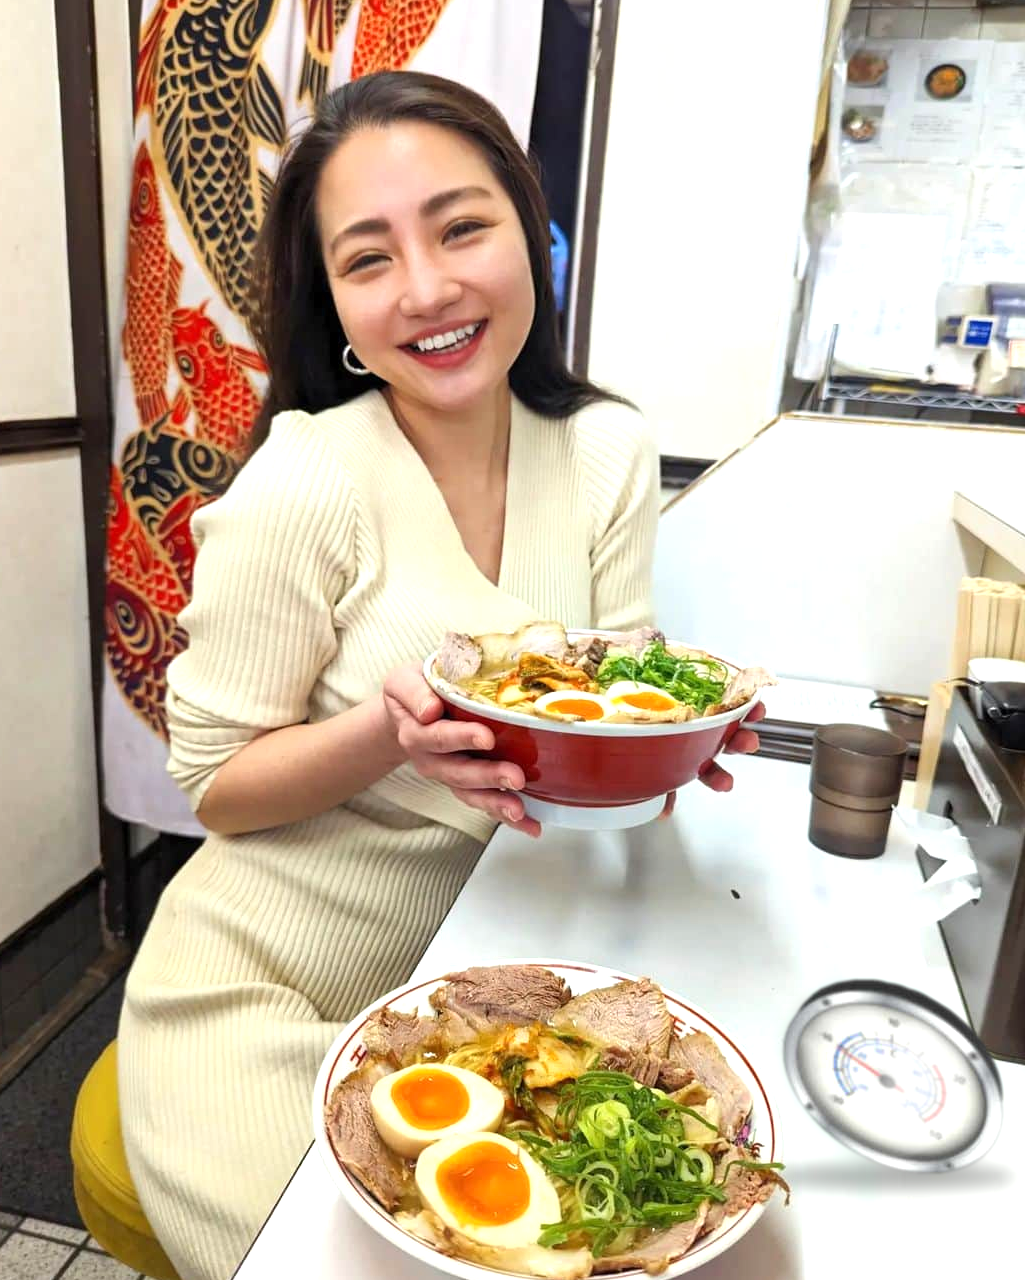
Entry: °C -10
